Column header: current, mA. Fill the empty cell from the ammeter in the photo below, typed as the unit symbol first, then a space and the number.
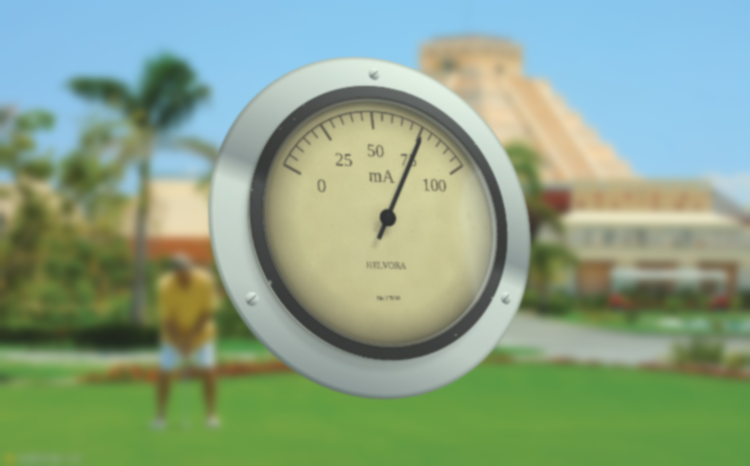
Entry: mA 75
